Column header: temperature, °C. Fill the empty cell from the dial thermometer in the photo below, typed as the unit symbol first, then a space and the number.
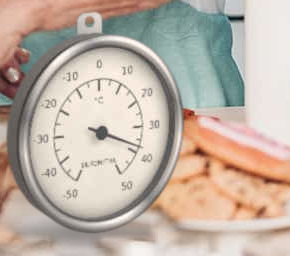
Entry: °C 37.5
